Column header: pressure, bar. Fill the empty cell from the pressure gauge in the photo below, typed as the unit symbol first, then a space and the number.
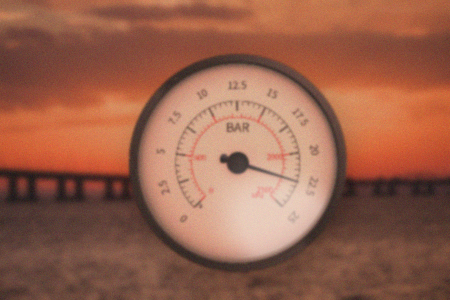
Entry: bar 22.5
